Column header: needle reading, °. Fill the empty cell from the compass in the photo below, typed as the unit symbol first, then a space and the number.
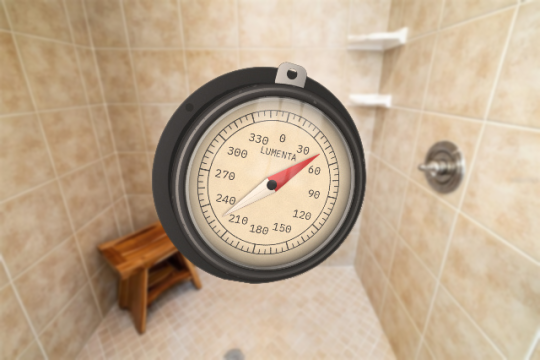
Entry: ° 45
